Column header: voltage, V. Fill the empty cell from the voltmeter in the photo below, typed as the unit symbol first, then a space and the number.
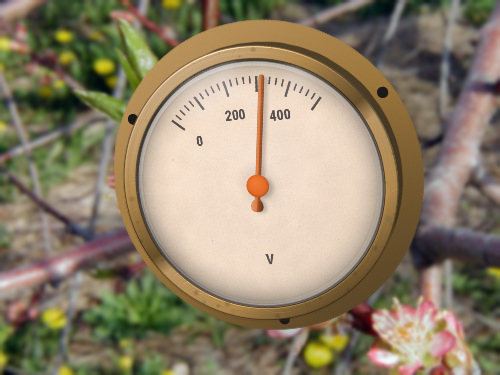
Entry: V 320
